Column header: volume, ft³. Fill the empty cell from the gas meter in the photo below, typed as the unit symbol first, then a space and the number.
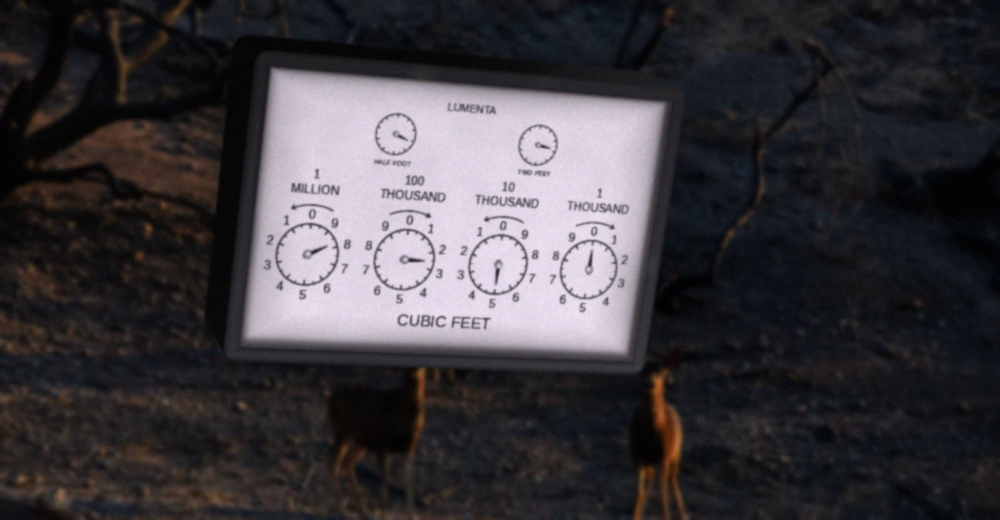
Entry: ft³ 825000
